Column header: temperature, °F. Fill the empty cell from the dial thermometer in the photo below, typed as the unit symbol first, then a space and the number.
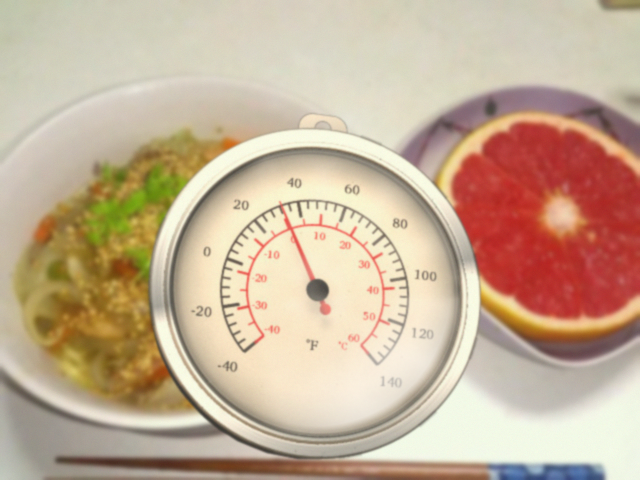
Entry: °F 32
